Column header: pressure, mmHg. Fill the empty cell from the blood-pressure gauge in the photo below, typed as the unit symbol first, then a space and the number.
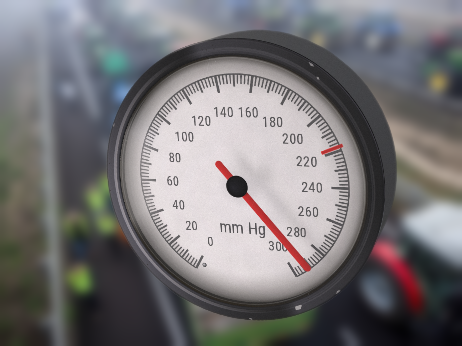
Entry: mmHg 290
